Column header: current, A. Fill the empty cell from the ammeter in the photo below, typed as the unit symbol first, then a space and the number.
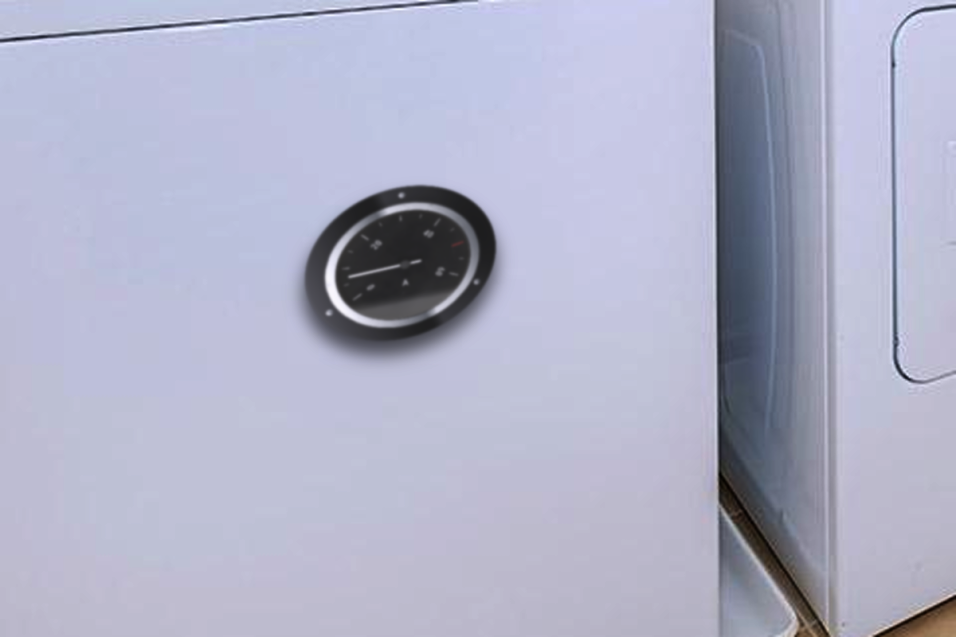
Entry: A 7.5
